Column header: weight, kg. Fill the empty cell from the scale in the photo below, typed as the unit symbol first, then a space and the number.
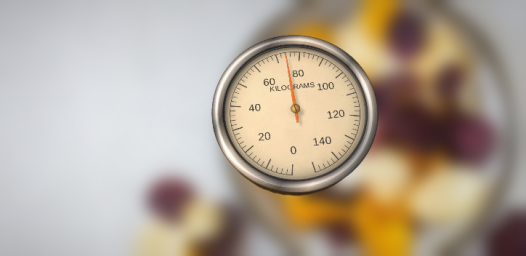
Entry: kg 74
